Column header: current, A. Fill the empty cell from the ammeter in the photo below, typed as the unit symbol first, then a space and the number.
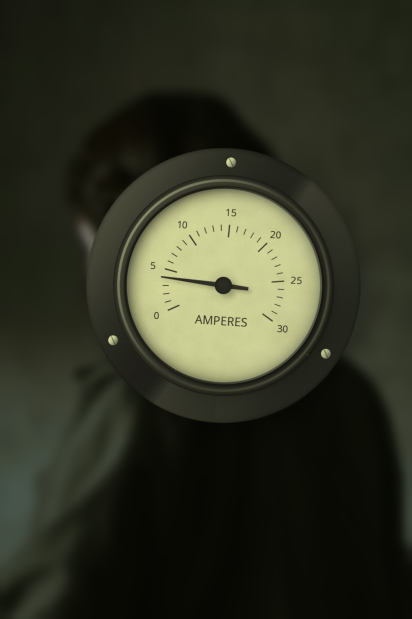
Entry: A 4
